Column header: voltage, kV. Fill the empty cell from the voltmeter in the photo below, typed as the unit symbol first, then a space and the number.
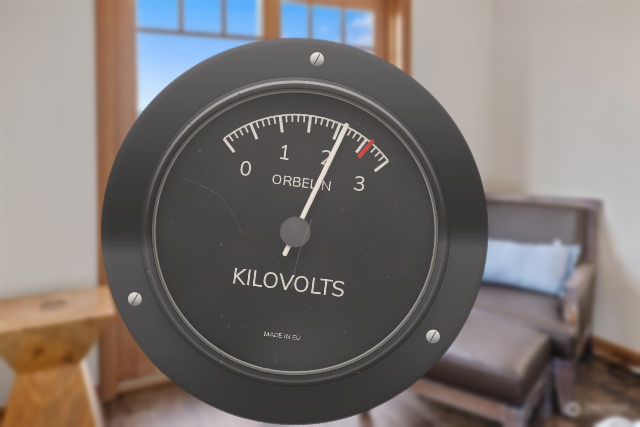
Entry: kV 2.1
